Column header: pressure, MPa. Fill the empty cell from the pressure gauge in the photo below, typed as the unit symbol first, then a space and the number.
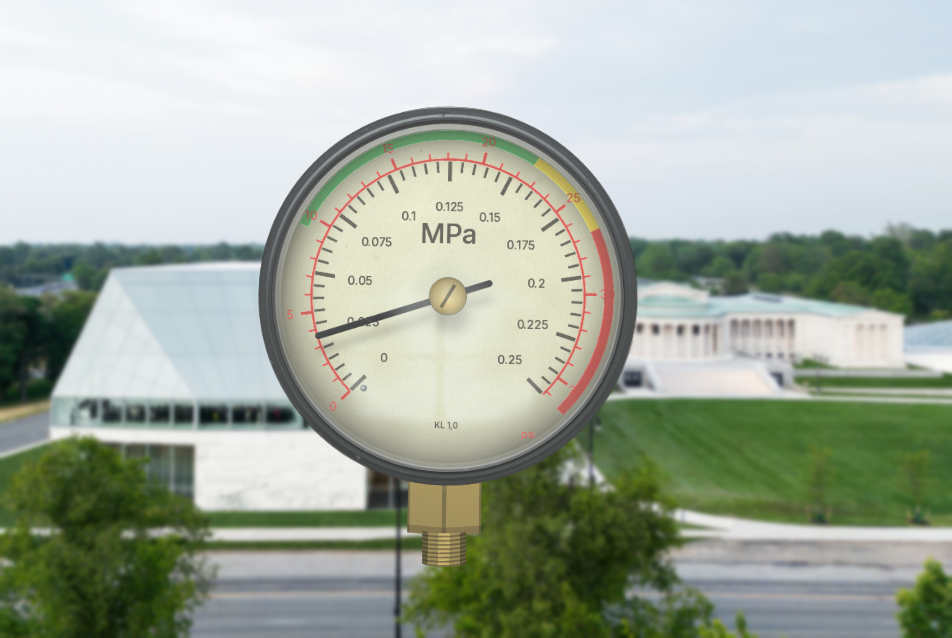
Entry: MPa 0.025
